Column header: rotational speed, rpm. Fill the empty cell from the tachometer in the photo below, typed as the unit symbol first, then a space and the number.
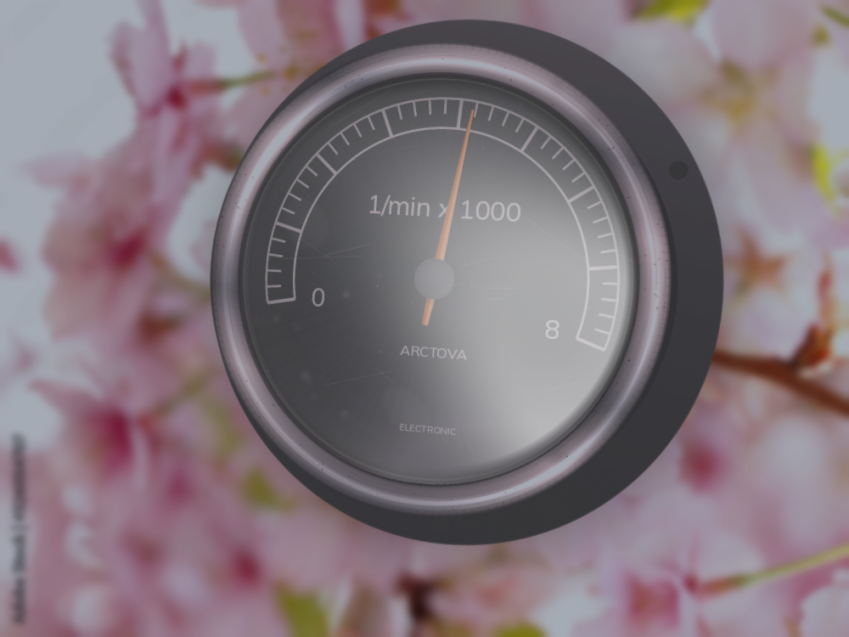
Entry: rpm 4200
